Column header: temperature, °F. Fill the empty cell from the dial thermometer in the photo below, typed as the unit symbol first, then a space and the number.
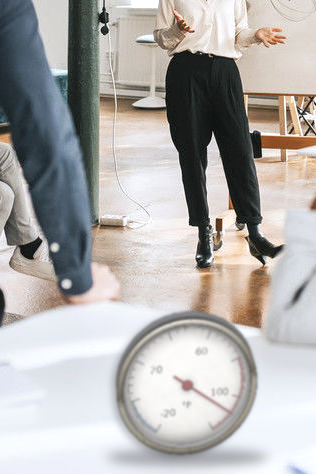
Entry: °F 108
